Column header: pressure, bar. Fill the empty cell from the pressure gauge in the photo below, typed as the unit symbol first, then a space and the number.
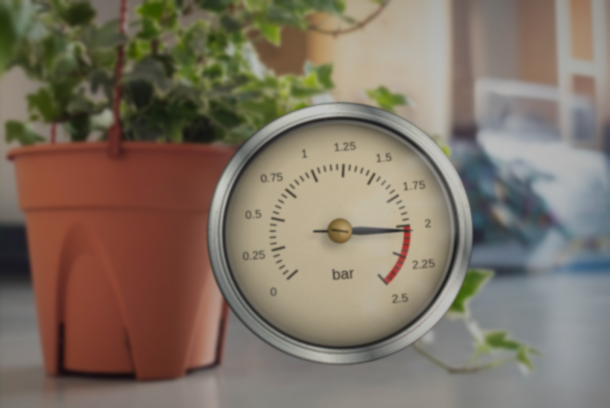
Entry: bar 2.05
